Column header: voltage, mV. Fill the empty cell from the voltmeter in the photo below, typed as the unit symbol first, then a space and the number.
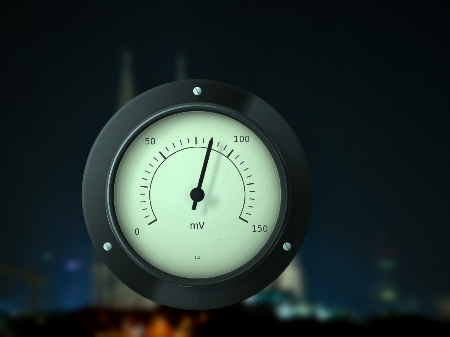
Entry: mV 85
